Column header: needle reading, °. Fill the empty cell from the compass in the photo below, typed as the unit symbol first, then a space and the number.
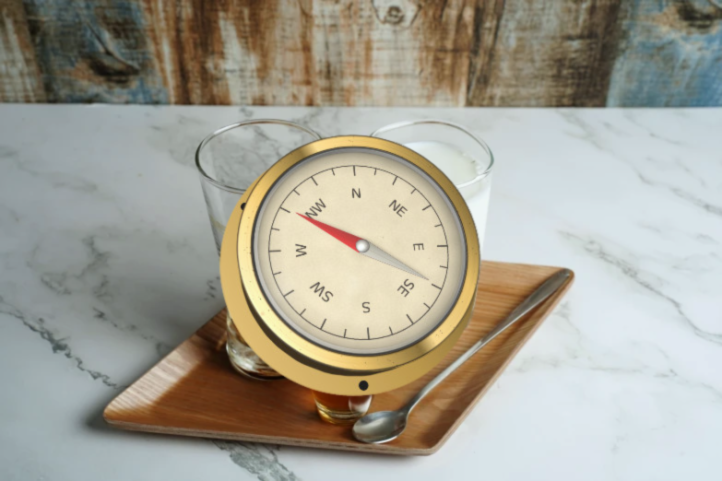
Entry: ° 300
